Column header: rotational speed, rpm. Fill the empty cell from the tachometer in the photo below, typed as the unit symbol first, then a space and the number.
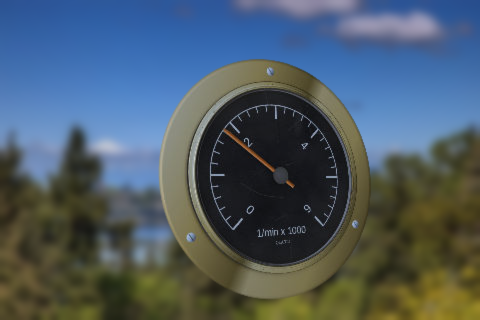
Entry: rpm 1800
